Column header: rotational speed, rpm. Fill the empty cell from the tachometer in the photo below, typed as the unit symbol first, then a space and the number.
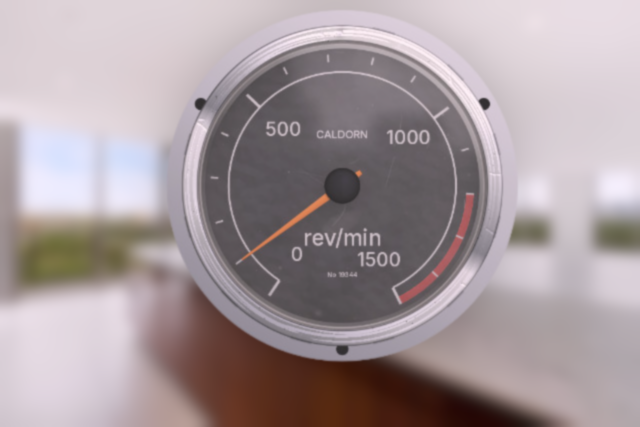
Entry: rpm 100
